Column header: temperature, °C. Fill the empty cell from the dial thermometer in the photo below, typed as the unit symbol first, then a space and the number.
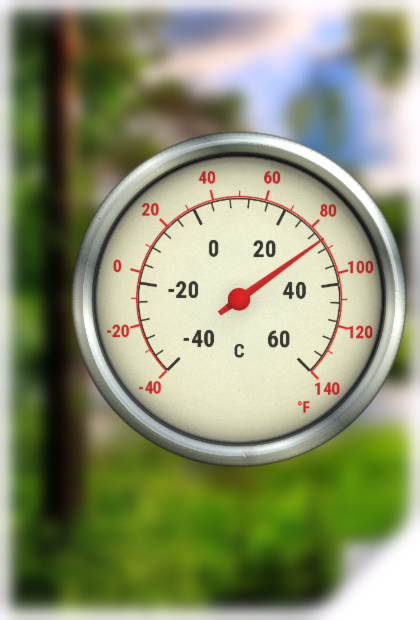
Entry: °C 30
